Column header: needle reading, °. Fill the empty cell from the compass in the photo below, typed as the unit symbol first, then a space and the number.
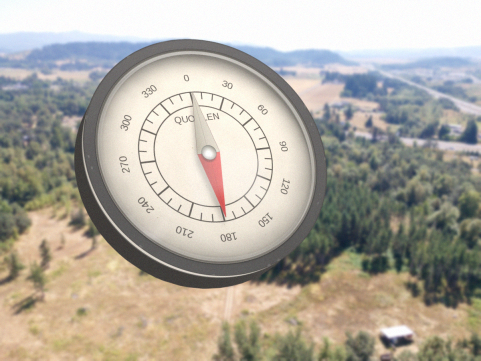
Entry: ° 180
